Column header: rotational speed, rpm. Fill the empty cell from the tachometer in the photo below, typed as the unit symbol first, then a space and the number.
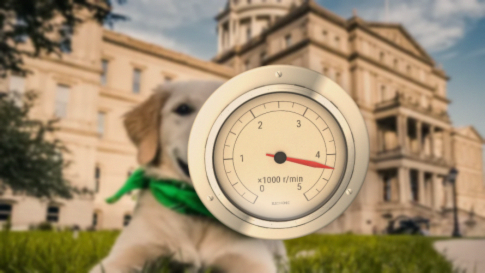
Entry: rpm 4250
